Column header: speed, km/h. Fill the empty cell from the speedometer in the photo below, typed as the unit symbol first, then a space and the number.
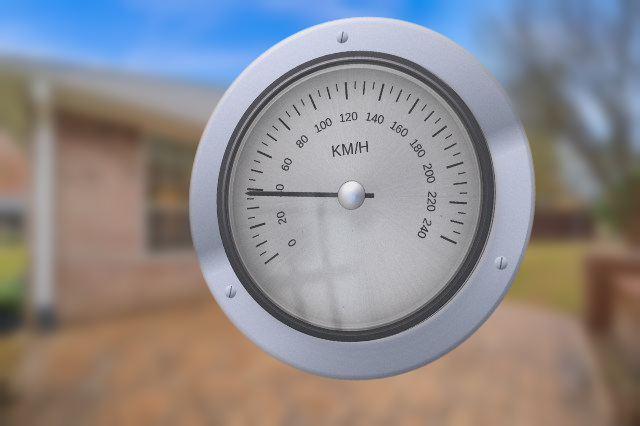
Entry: km/h 37.5
